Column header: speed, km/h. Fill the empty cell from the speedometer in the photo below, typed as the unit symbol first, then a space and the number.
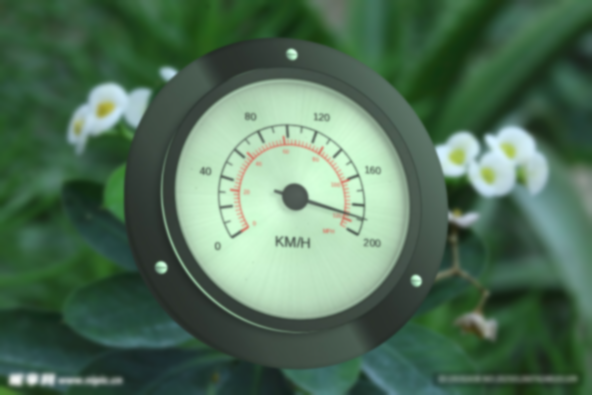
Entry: km/h 190
